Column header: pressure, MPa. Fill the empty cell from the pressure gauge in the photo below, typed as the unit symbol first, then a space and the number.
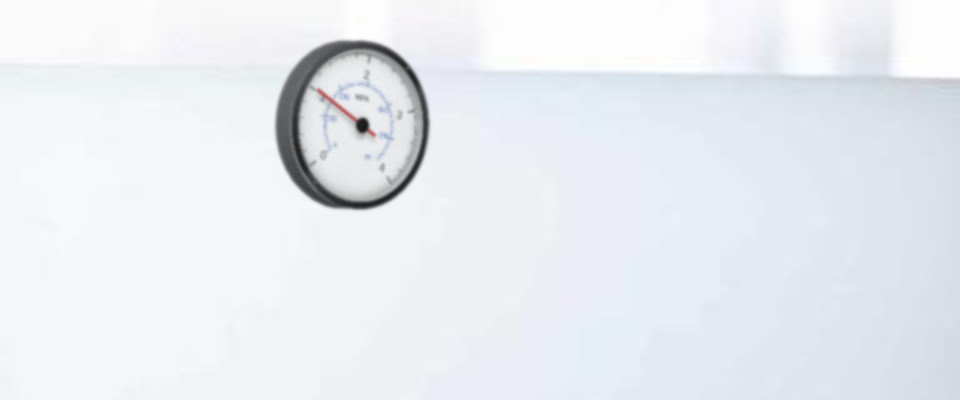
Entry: MPa 1
